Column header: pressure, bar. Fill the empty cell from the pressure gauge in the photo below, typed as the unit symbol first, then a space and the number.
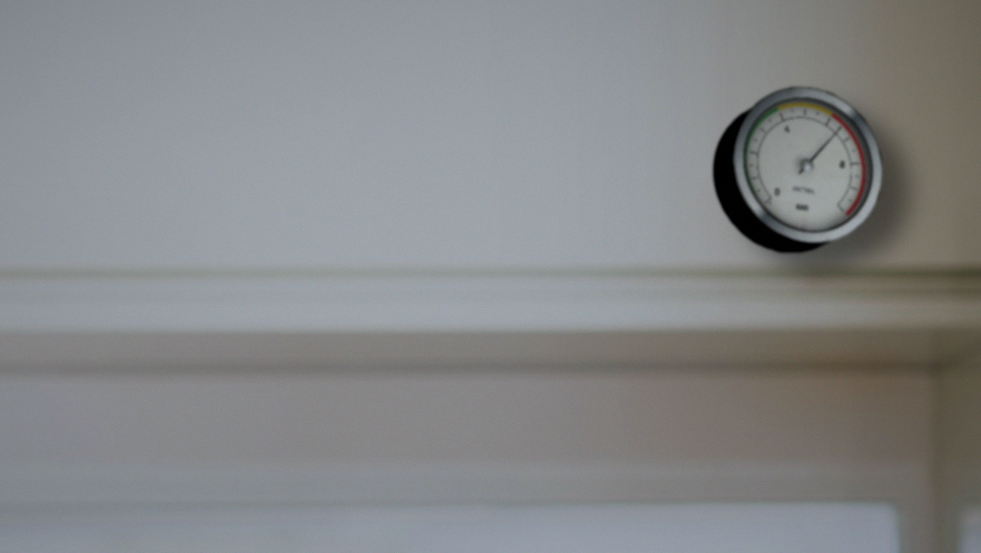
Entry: bar 6.5
